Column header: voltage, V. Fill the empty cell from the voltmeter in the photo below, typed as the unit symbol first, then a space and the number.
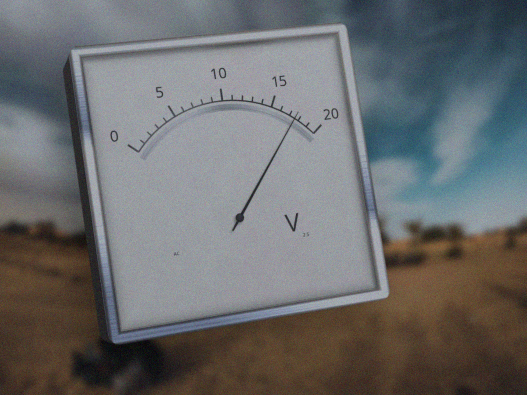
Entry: V 17.5
